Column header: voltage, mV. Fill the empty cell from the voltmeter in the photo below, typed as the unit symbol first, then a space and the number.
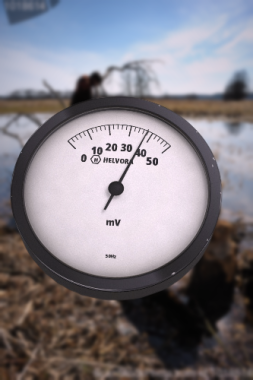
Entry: mV 38
